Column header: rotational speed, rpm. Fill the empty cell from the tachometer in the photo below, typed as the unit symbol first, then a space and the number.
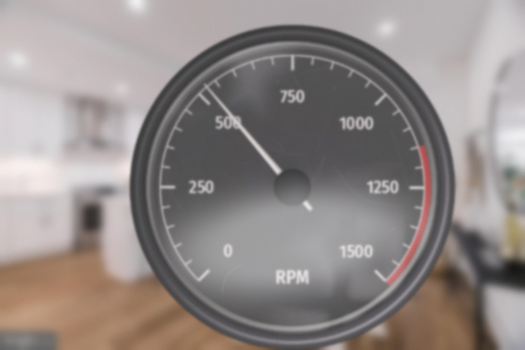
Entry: rpm 525
